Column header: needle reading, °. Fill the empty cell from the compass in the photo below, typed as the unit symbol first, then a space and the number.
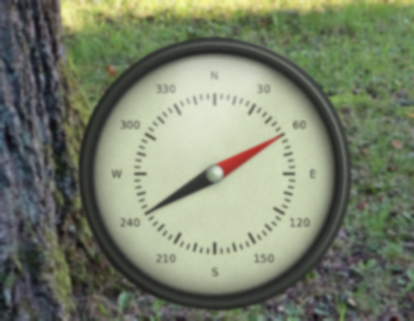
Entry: ° 60
